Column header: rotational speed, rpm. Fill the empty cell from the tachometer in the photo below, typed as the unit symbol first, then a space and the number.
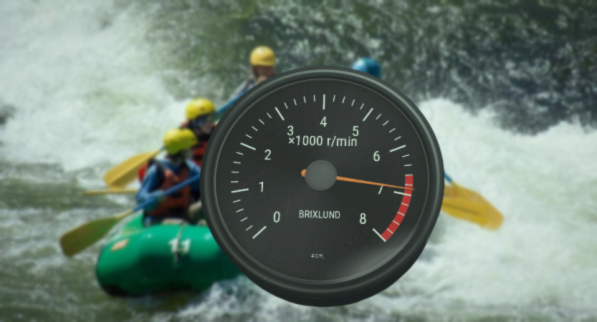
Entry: rpm 6900
